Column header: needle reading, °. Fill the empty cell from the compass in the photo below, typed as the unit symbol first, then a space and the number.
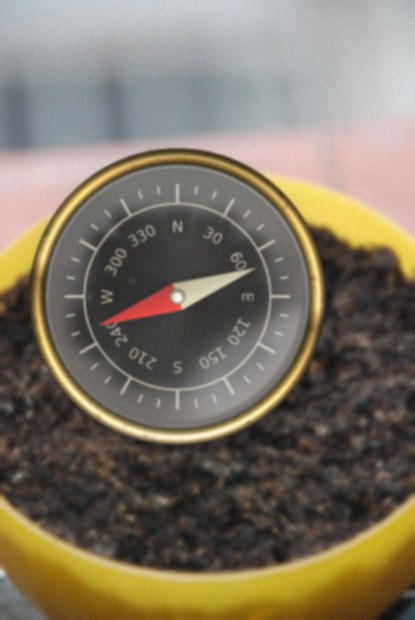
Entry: ° 250
